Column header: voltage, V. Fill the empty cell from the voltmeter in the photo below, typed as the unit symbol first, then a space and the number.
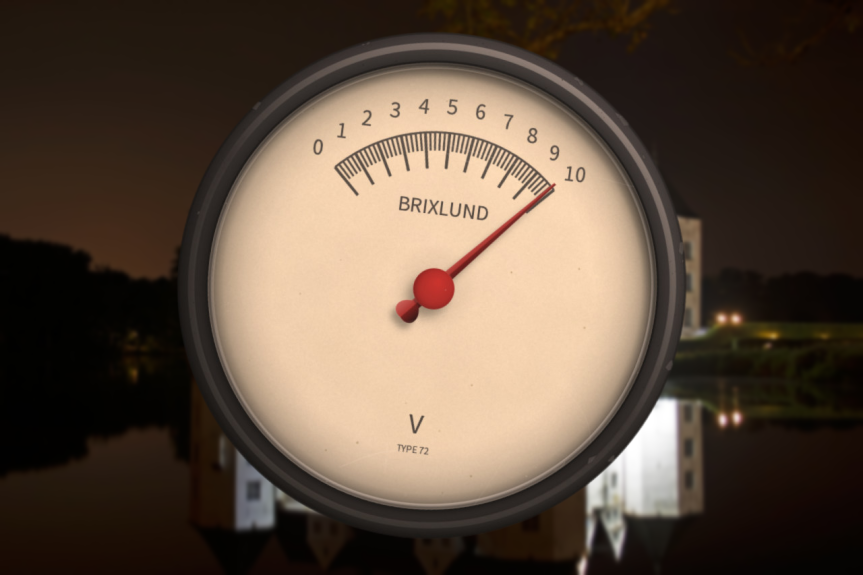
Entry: V 9.8
